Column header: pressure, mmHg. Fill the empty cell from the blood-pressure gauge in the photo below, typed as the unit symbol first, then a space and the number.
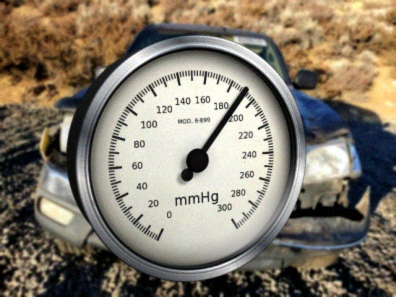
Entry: mmHg 190
